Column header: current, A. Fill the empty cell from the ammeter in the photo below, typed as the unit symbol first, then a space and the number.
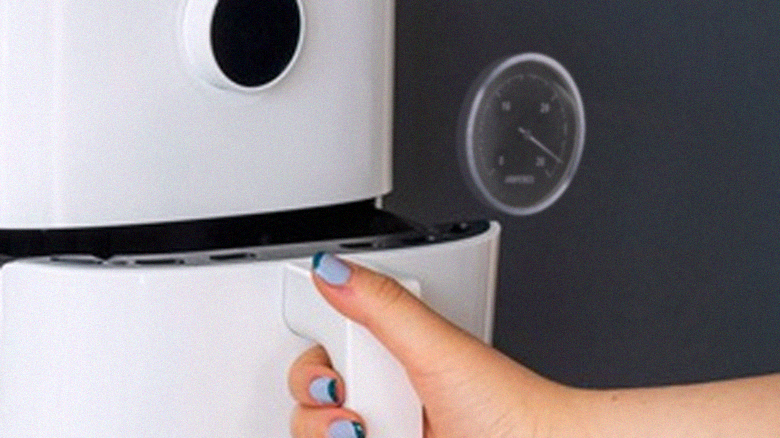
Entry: A 28
